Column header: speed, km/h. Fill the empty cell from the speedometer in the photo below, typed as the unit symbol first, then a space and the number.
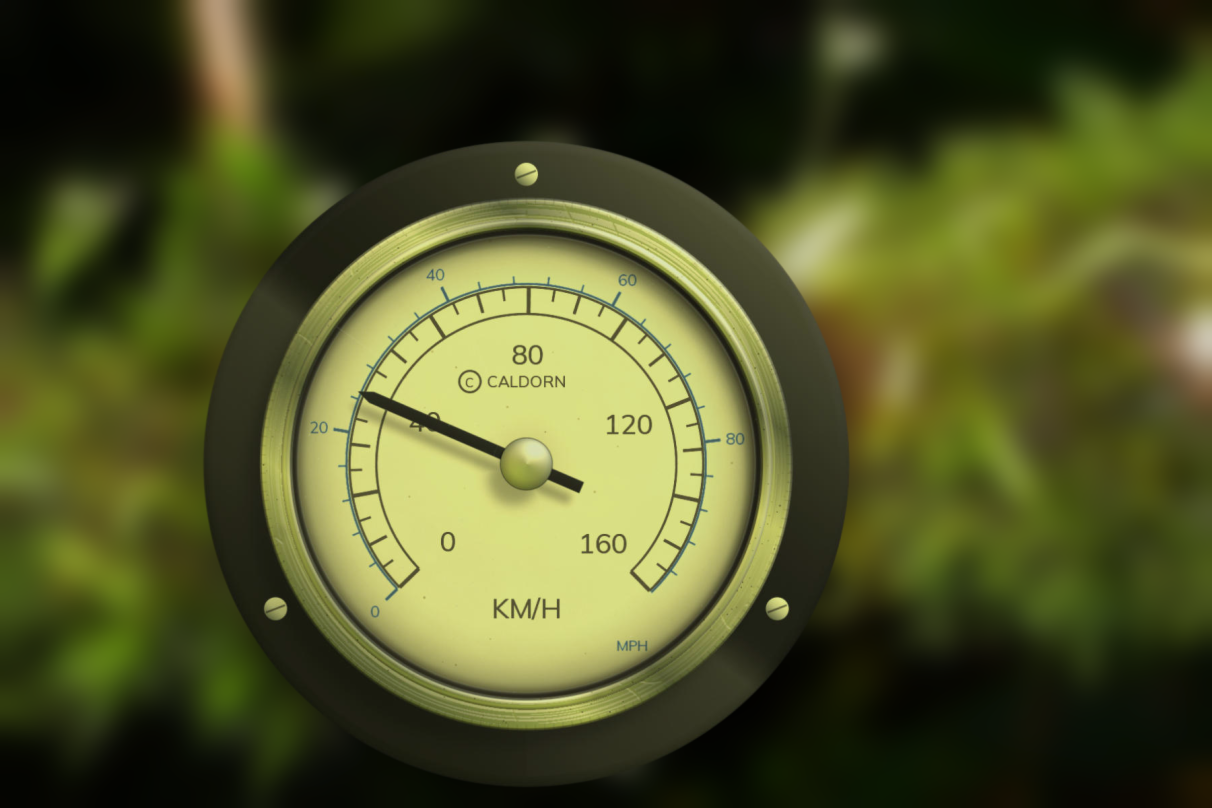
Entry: km/h 40
